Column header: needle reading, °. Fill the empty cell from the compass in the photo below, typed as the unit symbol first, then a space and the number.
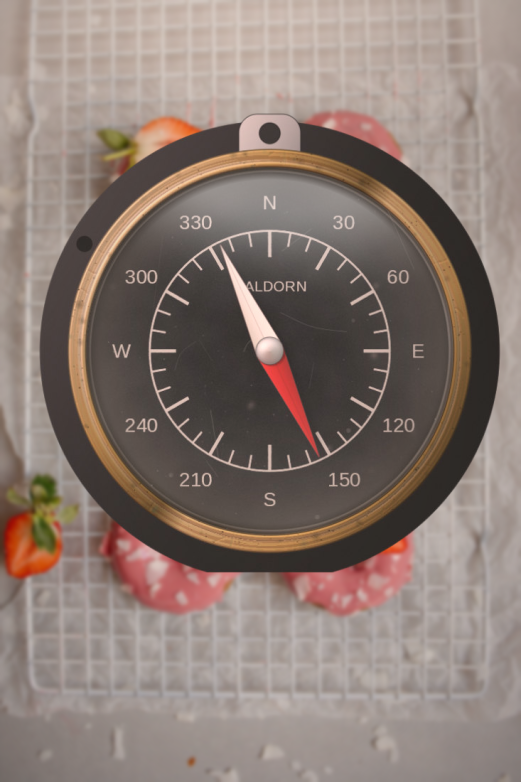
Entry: ° 155
